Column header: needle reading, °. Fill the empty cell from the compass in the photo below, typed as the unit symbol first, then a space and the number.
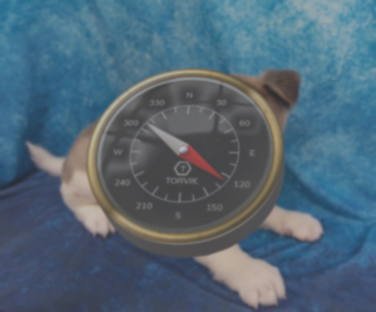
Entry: ° 127.5
